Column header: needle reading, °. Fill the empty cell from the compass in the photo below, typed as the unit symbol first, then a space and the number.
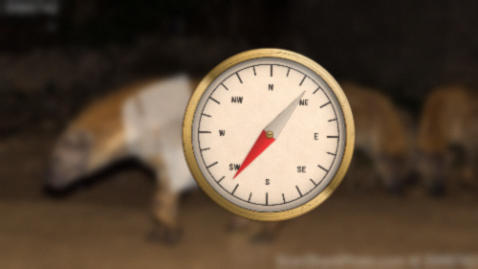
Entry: ° 217.5
